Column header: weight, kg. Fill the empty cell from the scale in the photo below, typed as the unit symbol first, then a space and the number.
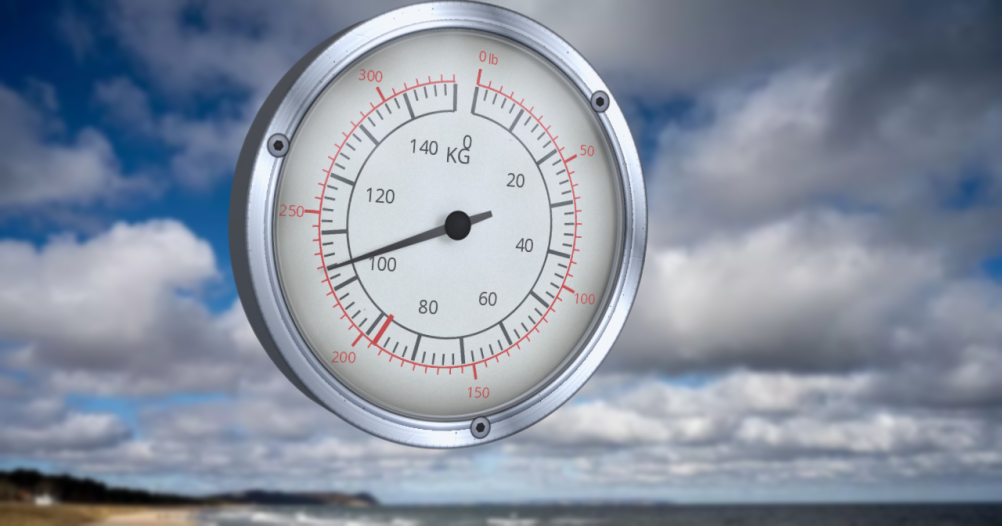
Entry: kg 104
